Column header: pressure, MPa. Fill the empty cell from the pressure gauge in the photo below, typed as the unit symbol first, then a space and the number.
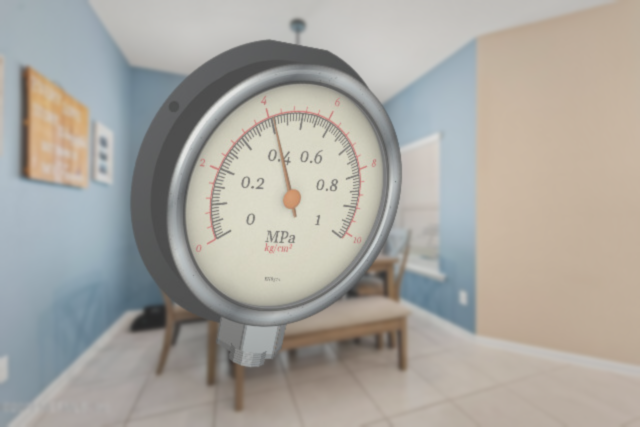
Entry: MPa 0.4
